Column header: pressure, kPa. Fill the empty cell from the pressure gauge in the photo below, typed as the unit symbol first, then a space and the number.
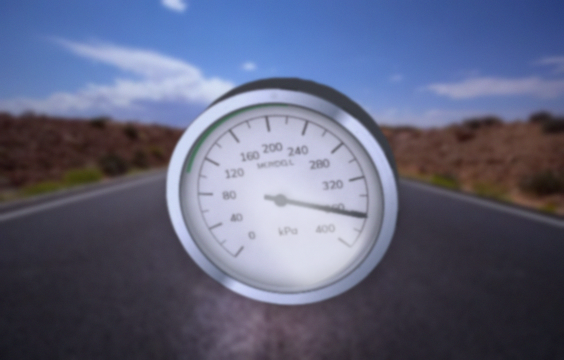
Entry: kPa 360
